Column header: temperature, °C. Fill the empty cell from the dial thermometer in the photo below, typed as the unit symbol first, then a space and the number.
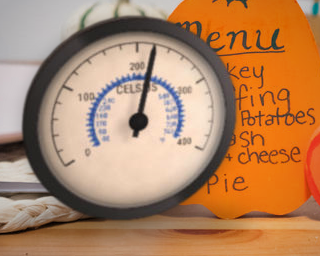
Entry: °C 220
